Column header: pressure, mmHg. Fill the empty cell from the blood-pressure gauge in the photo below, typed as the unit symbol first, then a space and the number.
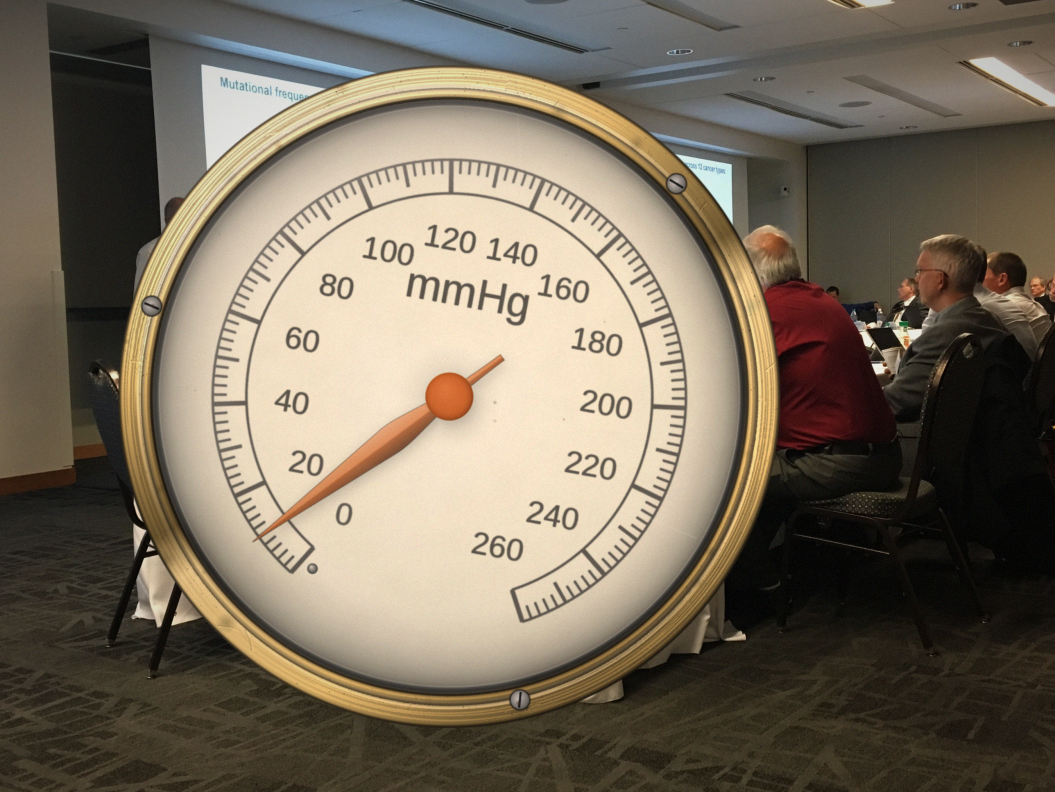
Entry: mmHg 10
